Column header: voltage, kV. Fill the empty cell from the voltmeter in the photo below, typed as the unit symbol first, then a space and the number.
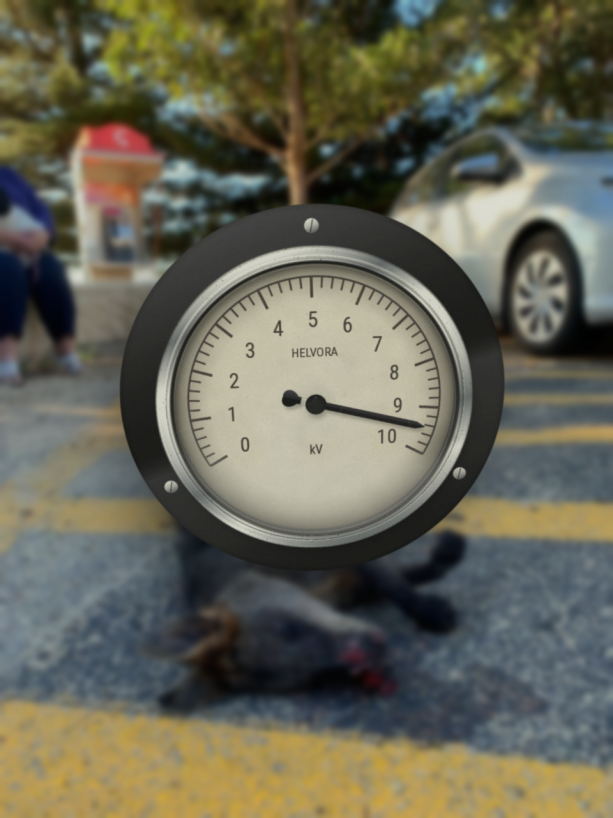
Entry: kV 9.4
